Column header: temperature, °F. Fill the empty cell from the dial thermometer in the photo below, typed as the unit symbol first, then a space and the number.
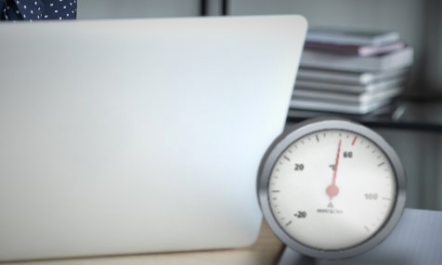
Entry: °F 52
